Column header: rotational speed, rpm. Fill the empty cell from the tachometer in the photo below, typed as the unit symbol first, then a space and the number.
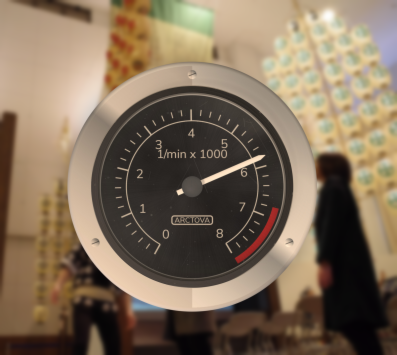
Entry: rpm 5800
